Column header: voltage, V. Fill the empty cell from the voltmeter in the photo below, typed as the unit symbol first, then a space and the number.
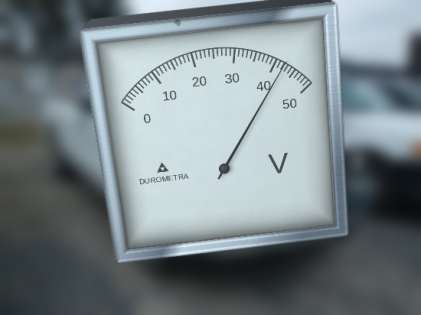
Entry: V 42
